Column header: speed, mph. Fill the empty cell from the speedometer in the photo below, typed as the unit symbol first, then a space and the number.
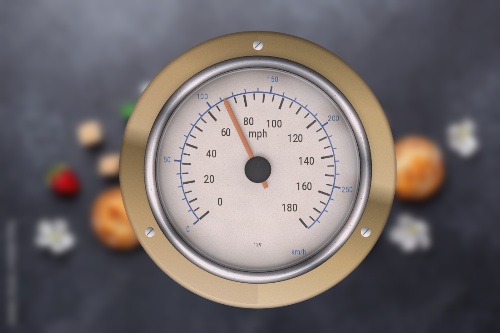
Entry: mph 70
